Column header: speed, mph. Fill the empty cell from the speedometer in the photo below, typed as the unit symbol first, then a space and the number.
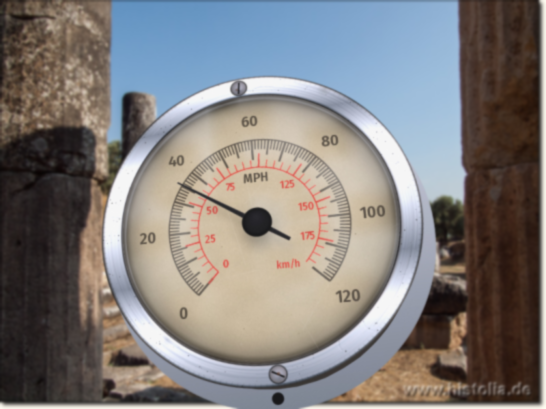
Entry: mph 35
